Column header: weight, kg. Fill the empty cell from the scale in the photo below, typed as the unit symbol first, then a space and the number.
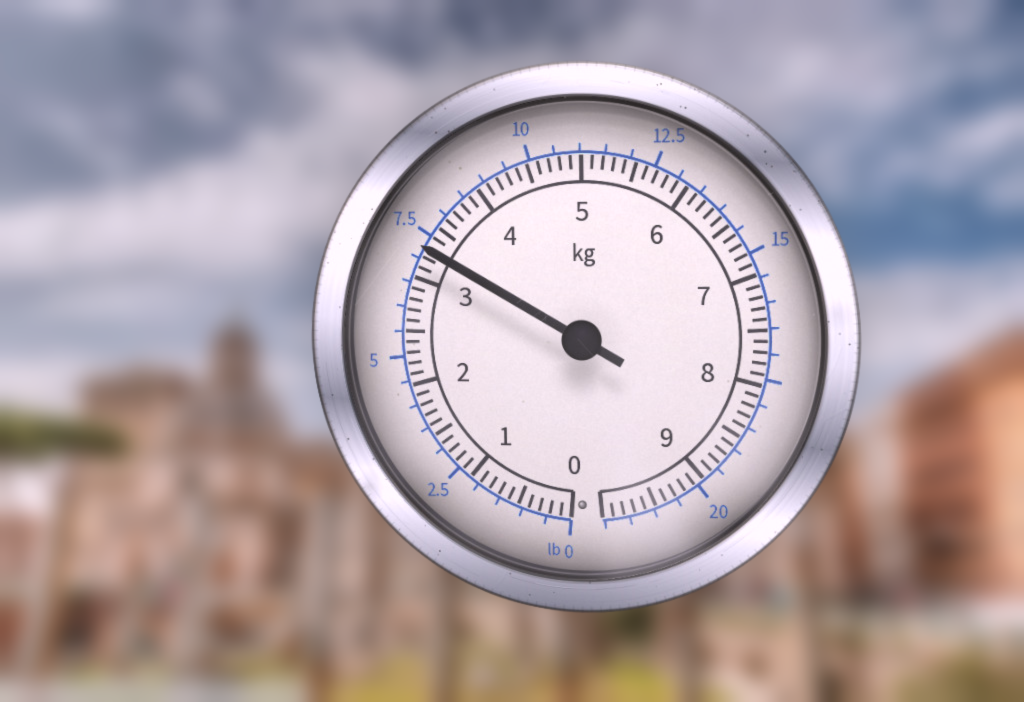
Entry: kg 3.3
